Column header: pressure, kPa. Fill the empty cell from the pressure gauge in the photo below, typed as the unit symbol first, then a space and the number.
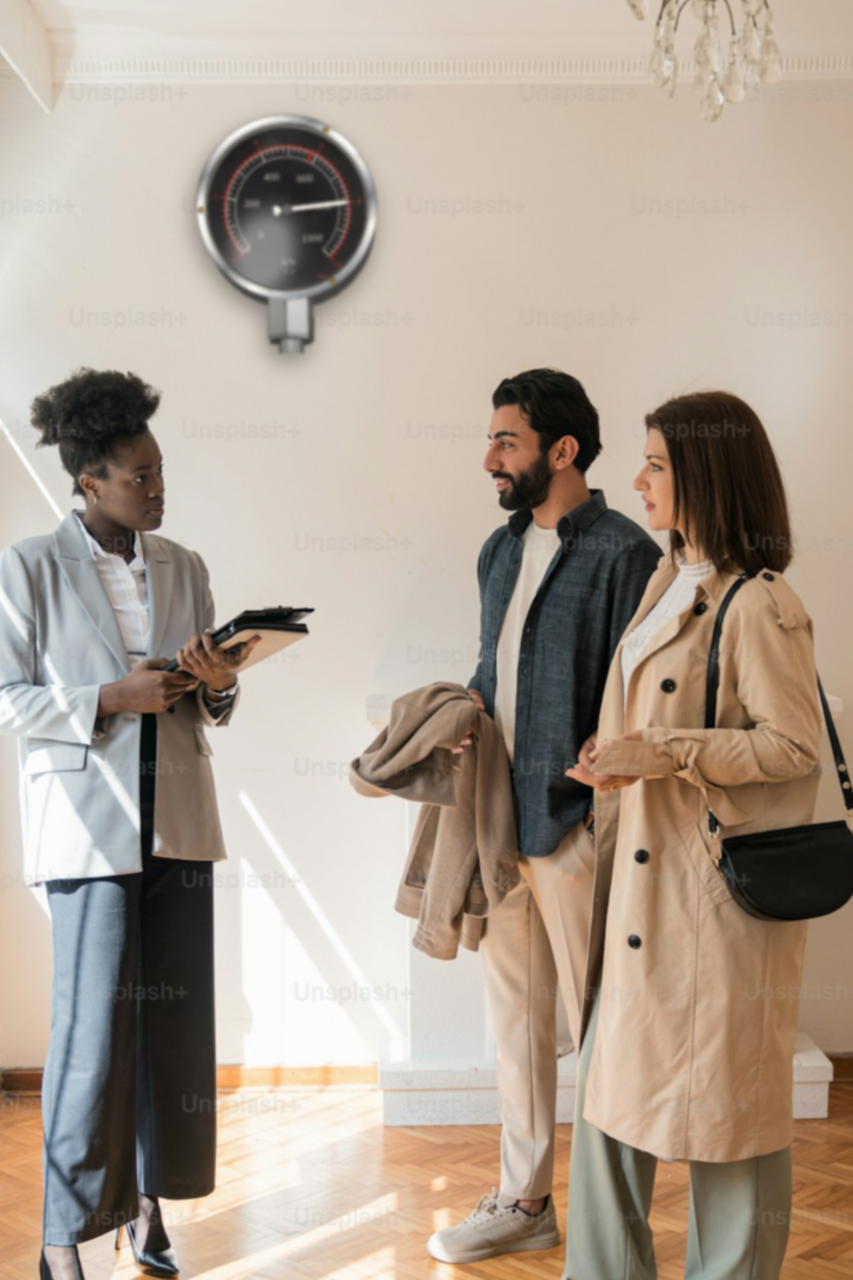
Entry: kPa 800
